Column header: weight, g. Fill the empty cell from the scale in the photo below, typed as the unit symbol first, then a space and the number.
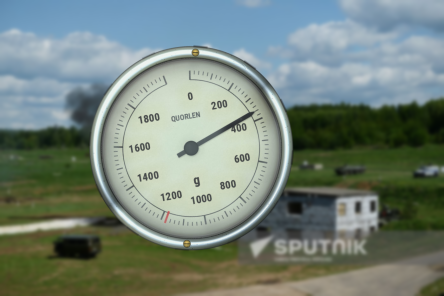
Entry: g 360
